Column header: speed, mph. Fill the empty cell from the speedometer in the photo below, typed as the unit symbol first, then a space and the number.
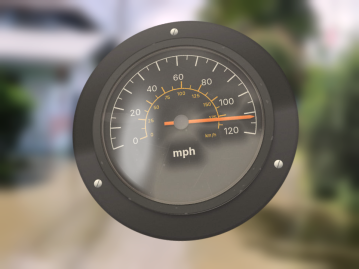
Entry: mph 112.5
